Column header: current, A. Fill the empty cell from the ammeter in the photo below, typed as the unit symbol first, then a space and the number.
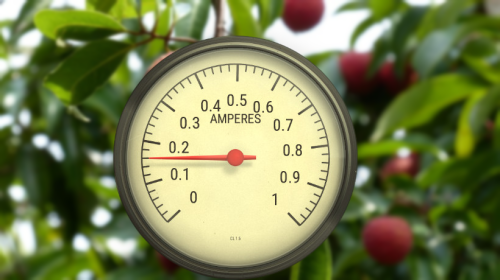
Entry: A 0.16
